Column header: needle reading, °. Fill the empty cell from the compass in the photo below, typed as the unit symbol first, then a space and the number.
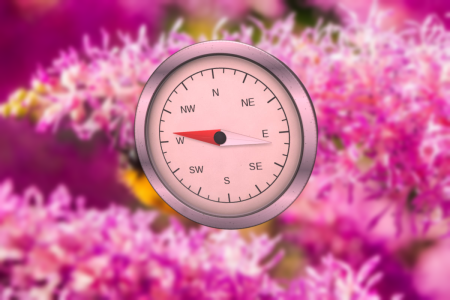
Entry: ° 280
